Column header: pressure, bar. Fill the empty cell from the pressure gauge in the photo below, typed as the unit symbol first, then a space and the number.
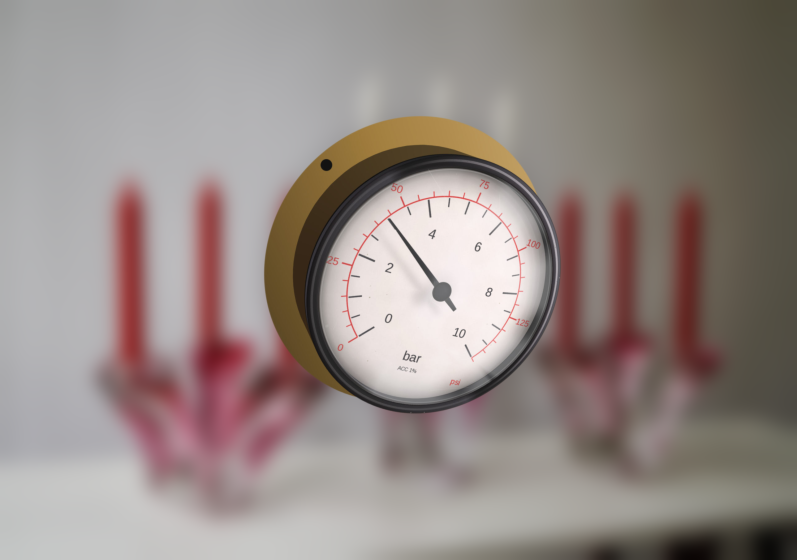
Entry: bar 3
